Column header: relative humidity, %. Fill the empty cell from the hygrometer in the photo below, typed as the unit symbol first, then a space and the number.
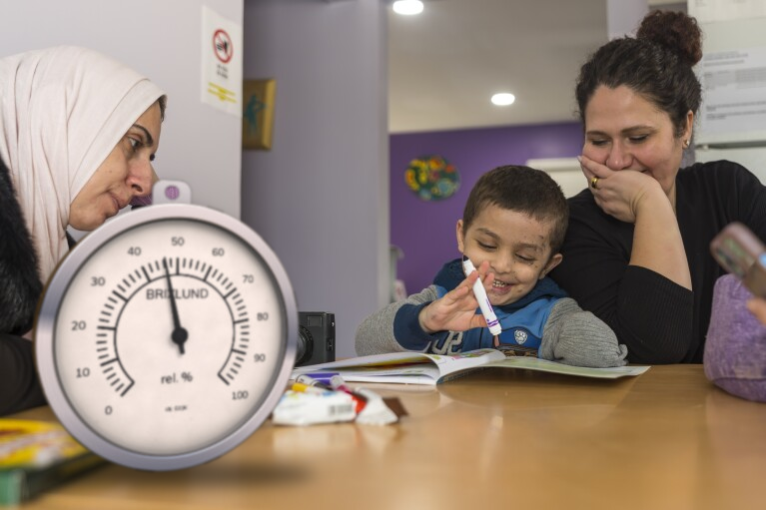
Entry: % 46
